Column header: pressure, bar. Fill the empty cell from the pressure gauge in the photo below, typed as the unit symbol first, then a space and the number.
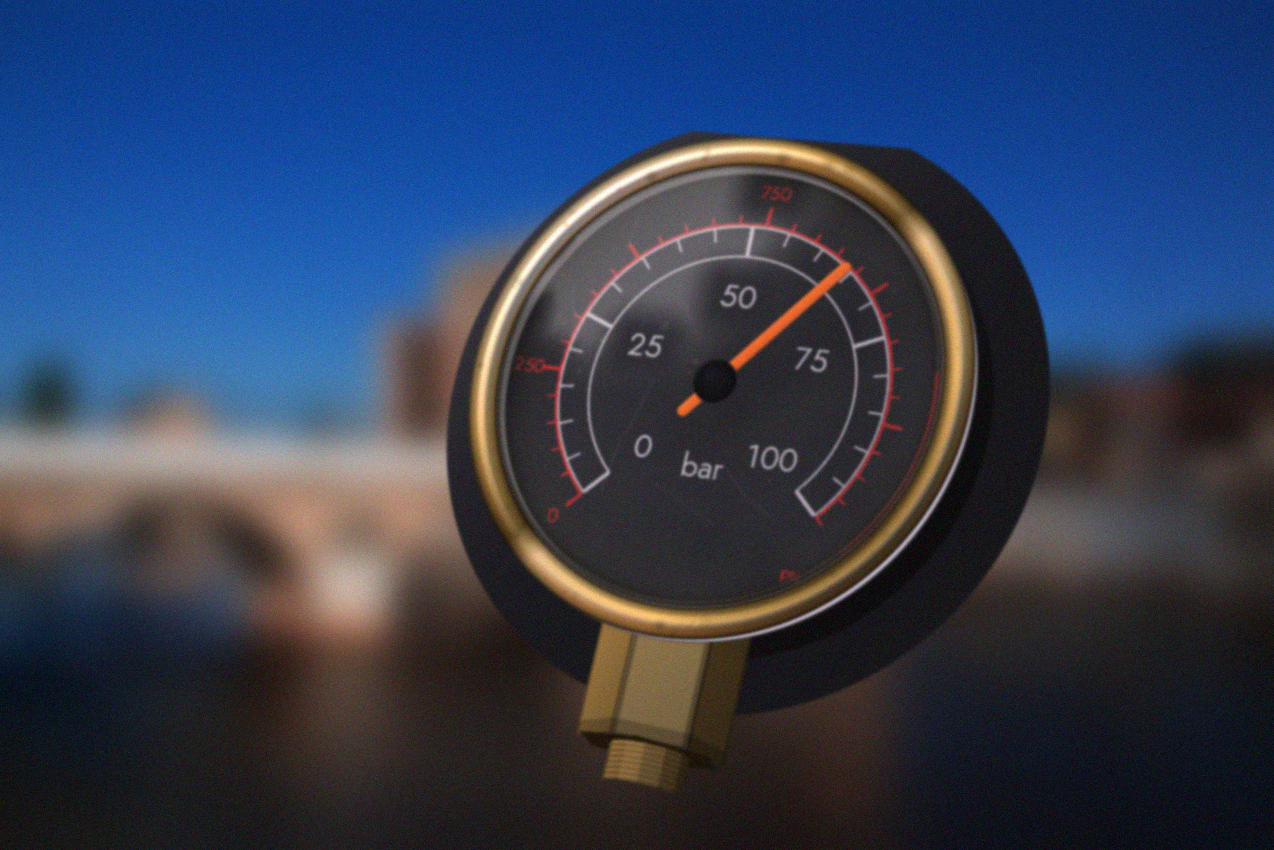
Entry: bar 65
